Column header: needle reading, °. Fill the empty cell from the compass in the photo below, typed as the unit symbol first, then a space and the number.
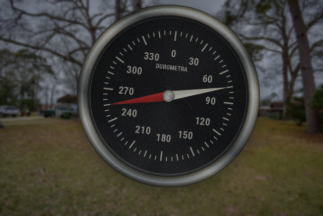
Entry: ° 255
